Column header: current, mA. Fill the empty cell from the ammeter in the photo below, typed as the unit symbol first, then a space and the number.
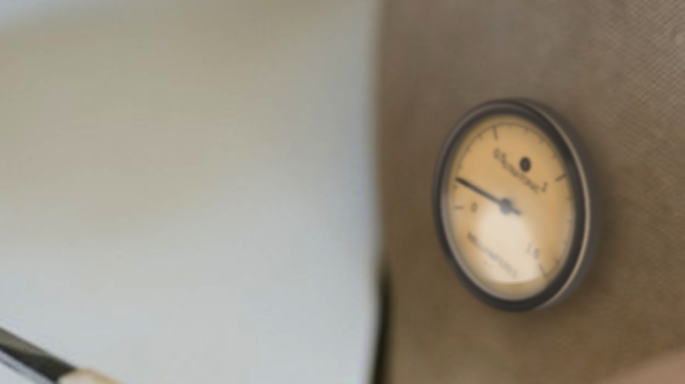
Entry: mA 0.15
